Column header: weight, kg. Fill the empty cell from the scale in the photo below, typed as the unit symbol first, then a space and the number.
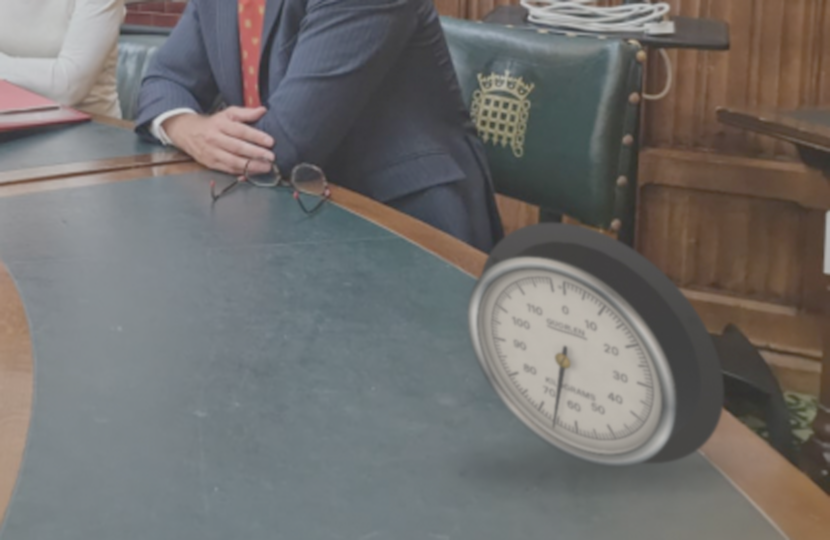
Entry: kg 65
